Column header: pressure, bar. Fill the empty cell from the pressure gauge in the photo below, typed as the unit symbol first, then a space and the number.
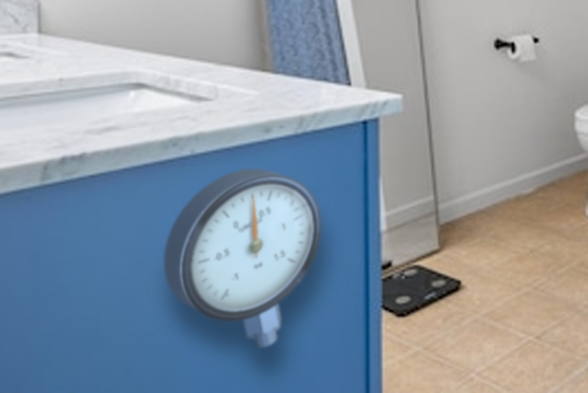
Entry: bar 0.3
